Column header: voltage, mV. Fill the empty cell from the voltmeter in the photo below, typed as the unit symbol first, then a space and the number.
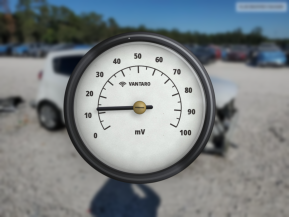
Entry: mV 12.5
